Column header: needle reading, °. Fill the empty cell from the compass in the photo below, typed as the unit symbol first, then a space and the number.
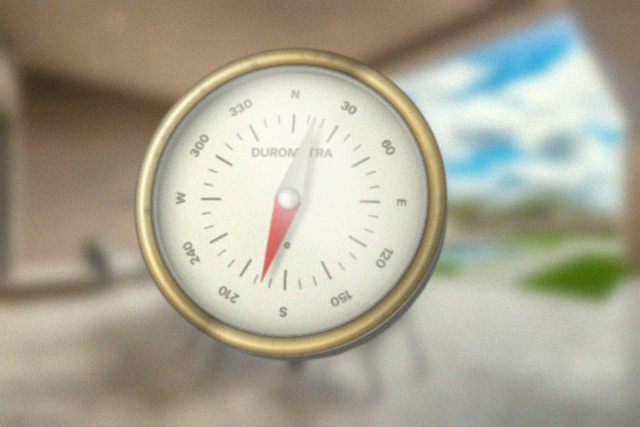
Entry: ° 195
